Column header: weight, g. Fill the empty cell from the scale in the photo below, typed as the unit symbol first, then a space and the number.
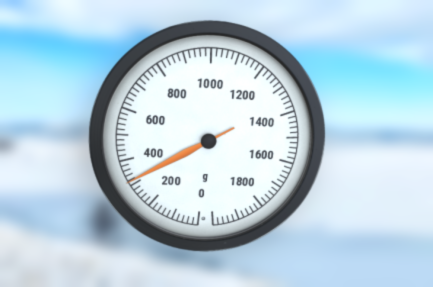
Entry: g 320
